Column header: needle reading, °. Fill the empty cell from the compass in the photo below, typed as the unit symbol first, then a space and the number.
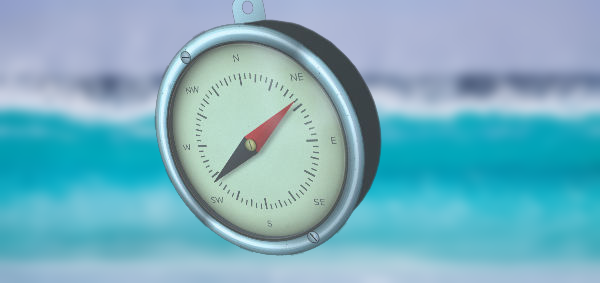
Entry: ° 55
